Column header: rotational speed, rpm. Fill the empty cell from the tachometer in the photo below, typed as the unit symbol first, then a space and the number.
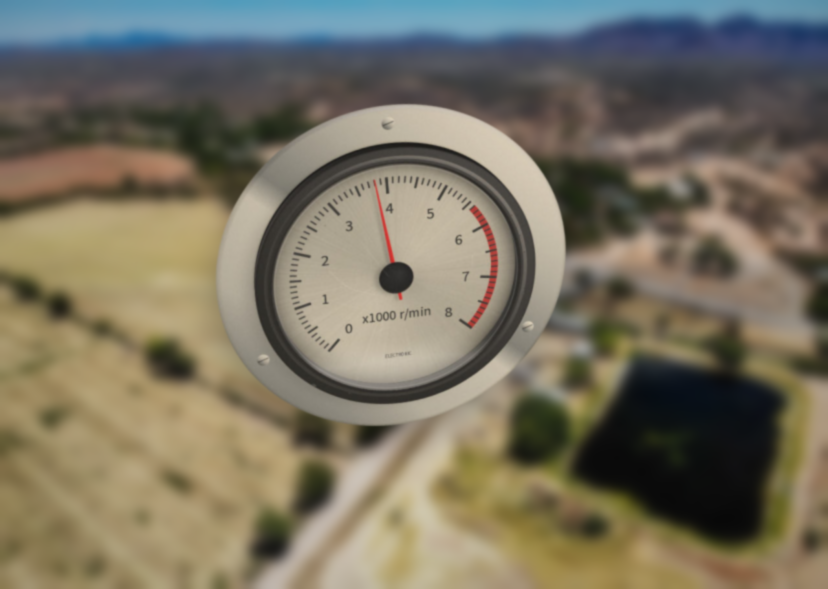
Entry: rpm 3800
